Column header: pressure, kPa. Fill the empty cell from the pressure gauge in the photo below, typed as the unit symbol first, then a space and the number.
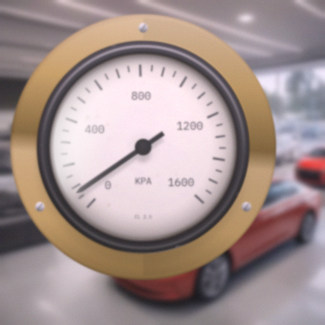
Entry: kPa 75
